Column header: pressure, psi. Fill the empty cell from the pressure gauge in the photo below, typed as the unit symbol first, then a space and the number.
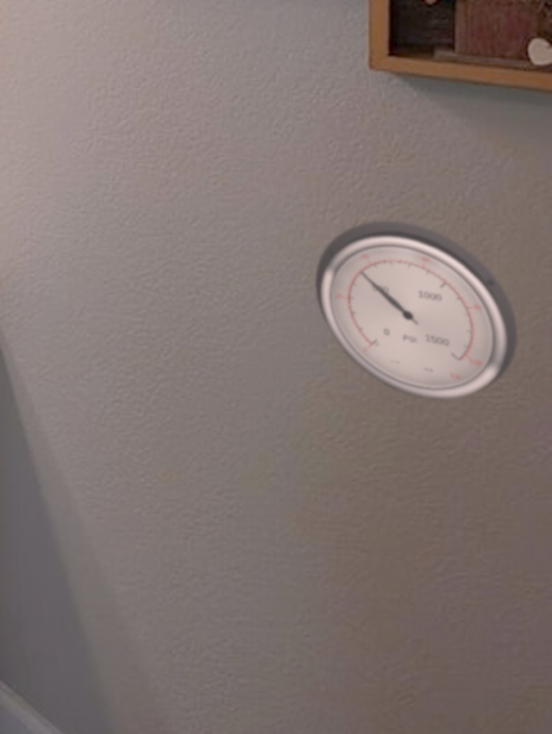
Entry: psi 500
